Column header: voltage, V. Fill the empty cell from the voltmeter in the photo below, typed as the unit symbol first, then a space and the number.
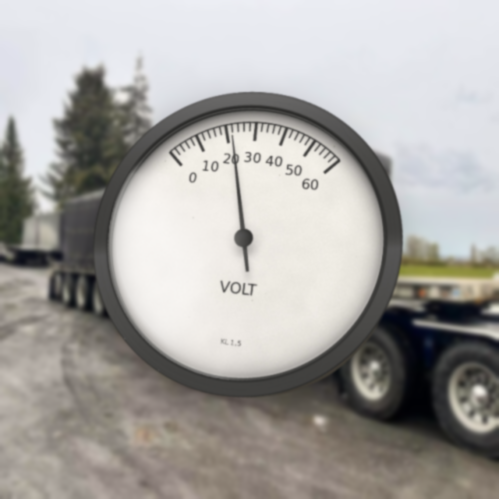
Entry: V 22
